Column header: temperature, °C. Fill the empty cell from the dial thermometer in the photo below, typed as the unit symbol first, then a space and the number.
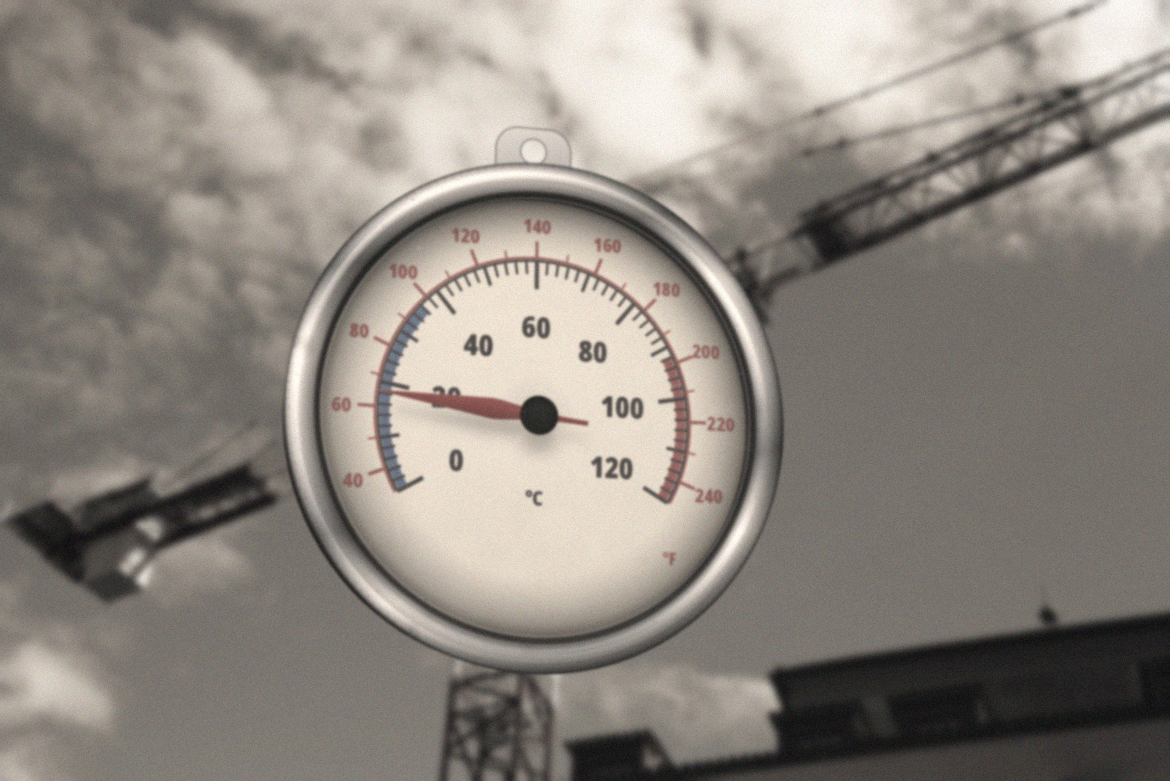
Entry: °C 18
